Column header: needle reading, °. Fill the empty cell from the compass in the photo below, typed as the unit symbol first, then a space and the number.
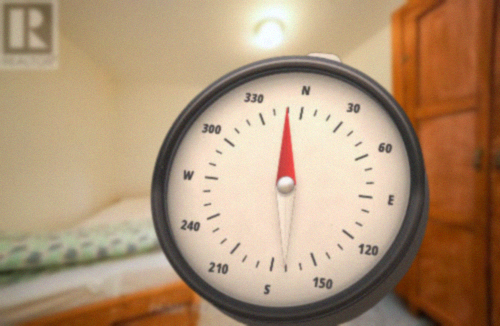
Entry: ° 350
